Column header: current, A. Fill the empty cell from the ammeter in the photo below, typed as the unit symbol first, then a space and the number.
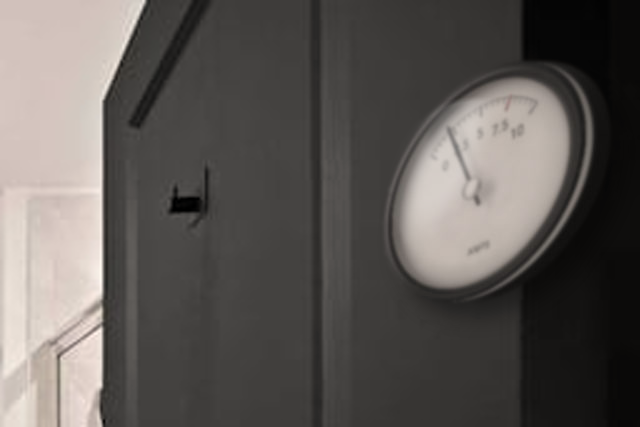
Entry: A 2.5
